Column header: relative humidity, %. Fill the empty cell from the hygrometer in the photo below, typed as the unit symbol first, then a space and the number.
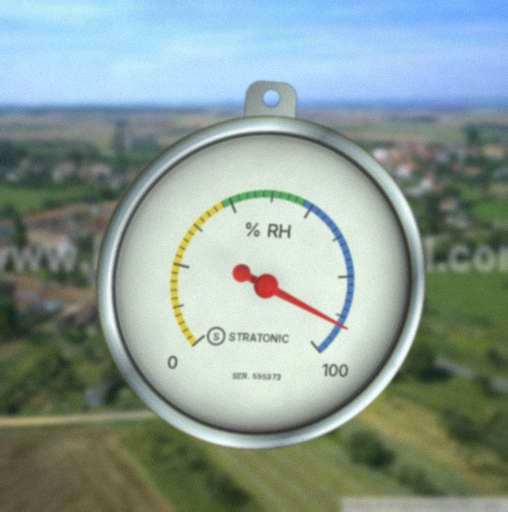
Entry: % 92
